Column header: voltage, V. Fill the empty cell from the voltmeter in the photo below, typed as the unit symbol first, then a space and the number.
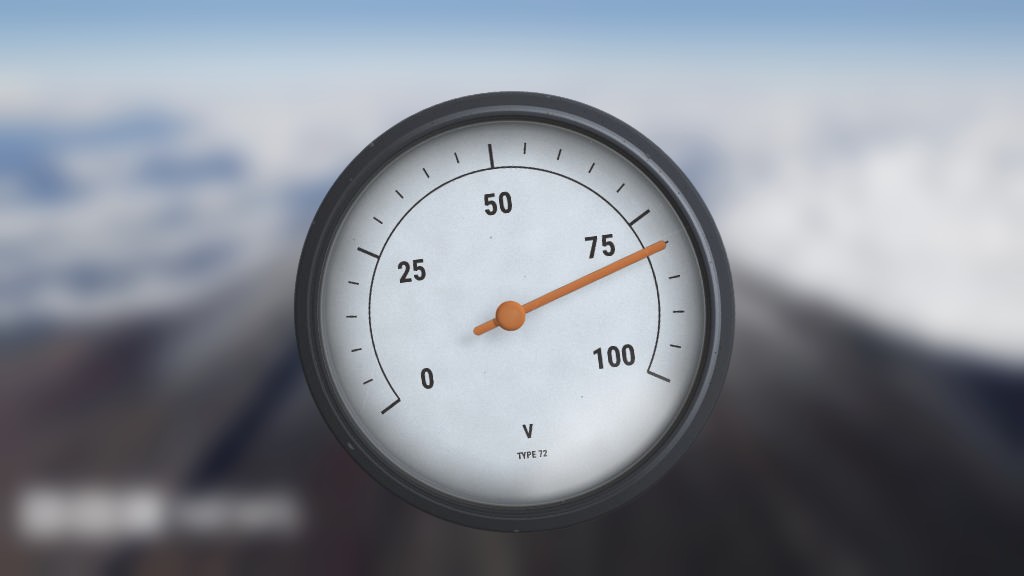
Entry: V 80
